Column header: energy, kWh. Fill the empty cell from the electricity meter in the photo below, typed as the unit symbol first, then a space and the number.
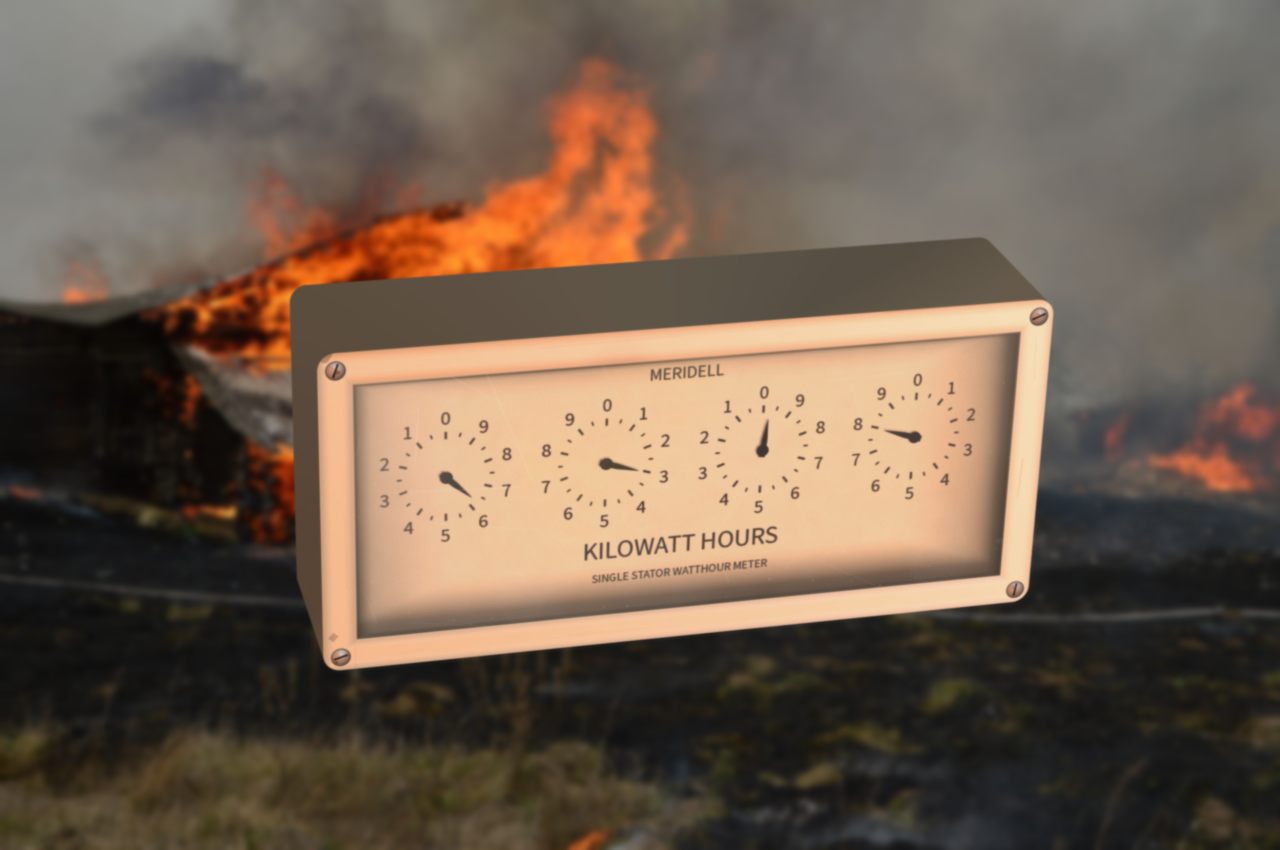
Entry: kWh 6298
